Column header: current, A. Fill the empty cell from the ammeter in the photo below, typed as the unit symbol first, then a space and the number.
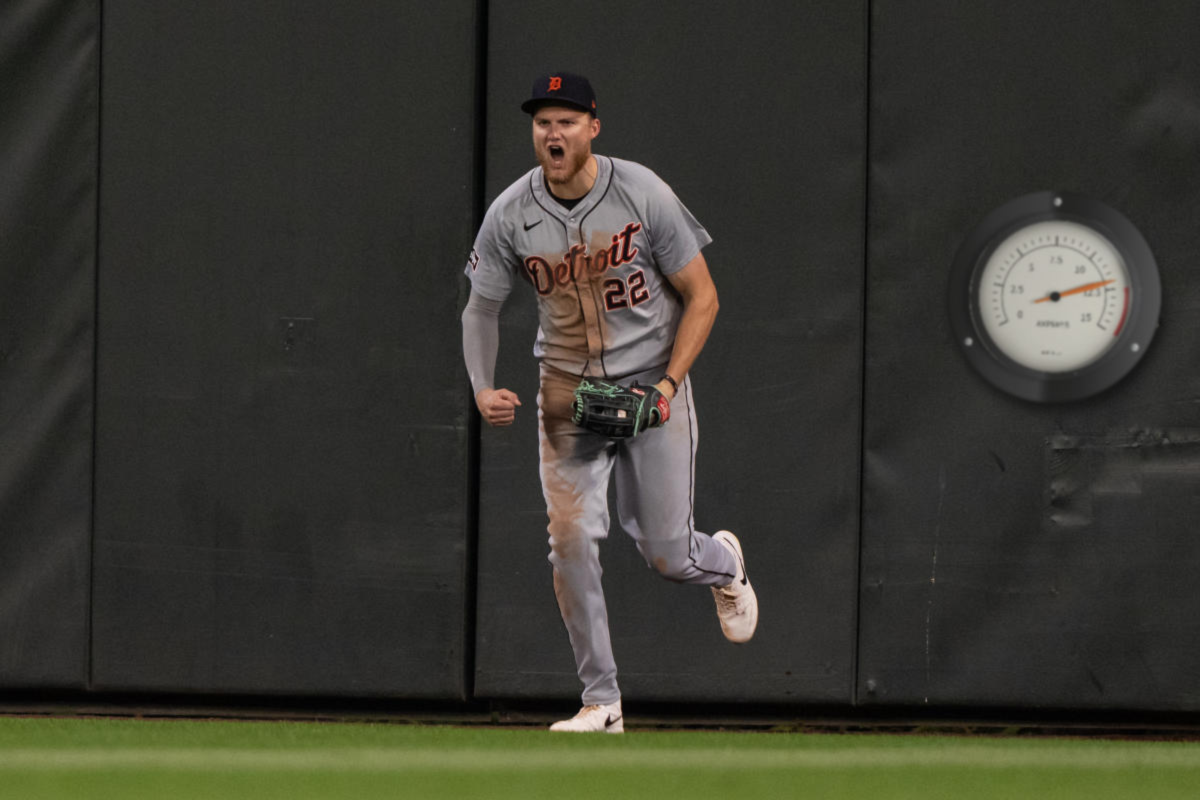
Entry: A 12
